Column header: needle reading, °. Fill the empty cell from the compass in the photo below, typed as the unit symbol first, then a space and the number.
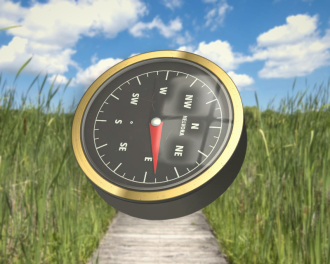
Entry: ° 80
